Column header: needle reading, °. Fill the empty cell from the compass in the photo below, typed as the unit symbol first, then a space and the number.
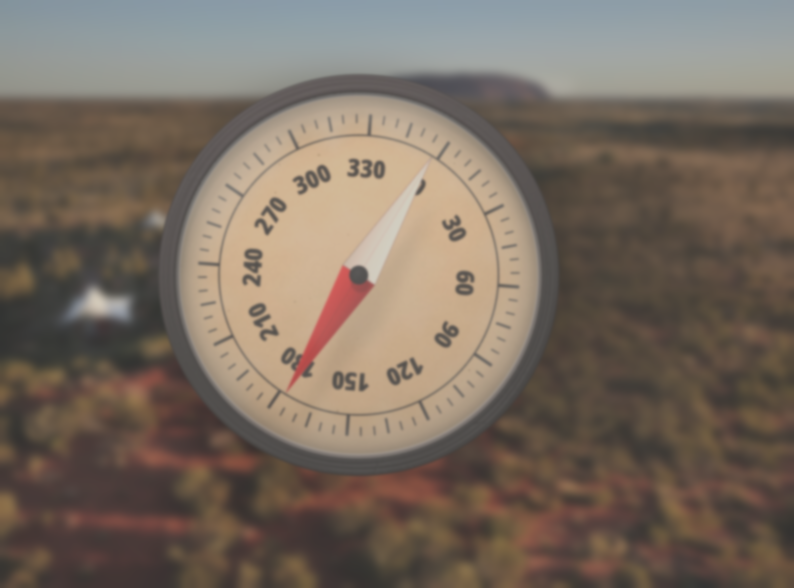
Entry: ° 177.5
